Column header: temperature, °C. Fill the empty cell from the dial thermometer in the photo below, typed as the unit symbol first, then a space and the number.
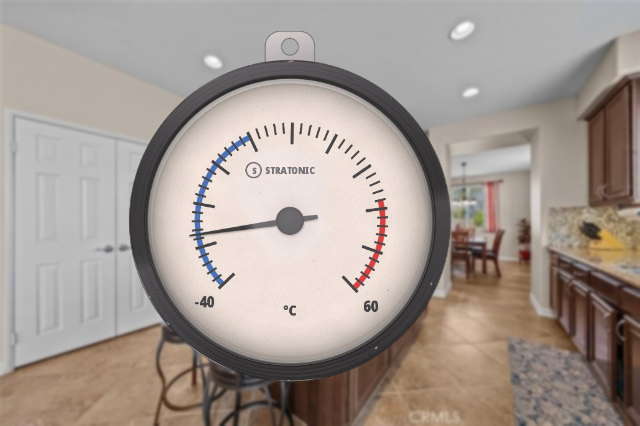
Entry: °C -27
